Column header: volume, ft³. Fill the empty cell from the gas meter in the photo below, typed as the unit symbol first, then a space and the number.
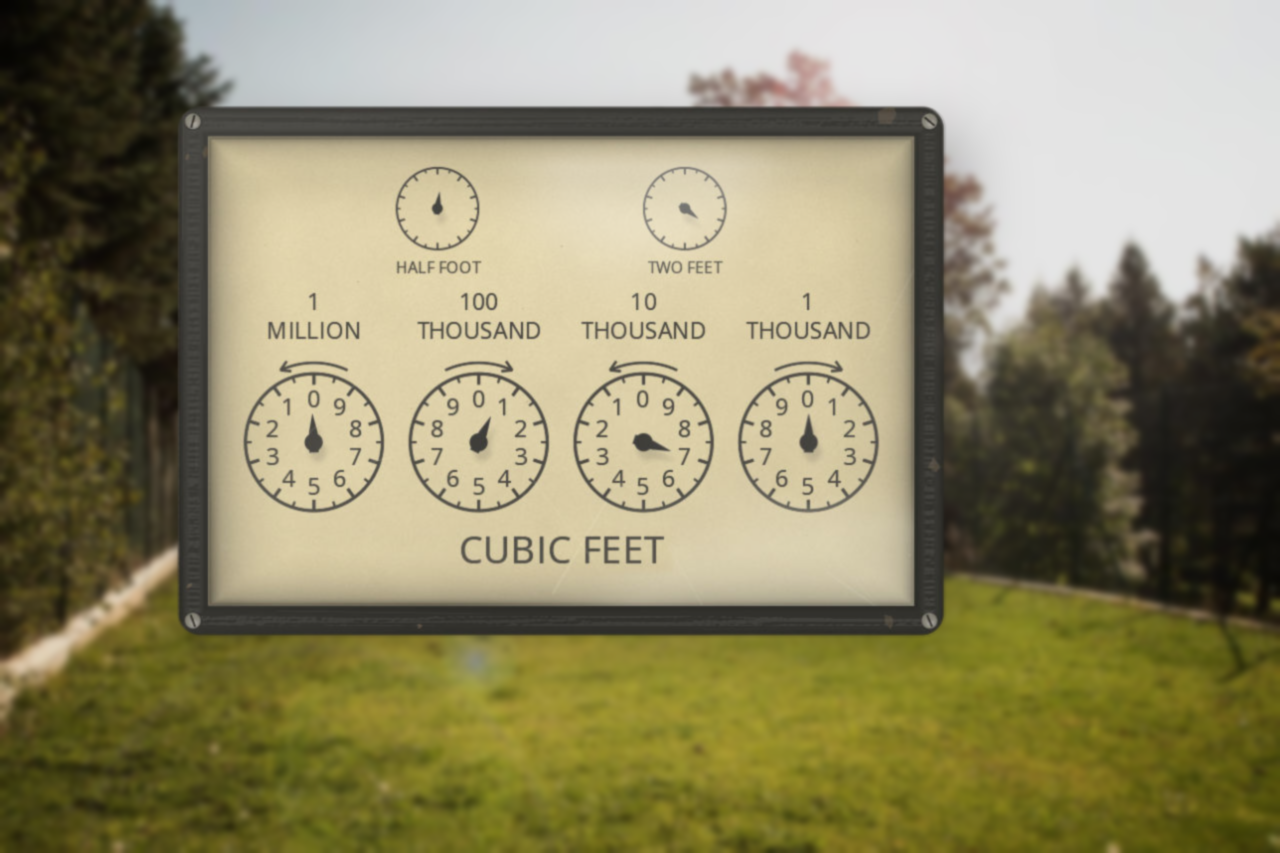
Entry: ft³ 7000
